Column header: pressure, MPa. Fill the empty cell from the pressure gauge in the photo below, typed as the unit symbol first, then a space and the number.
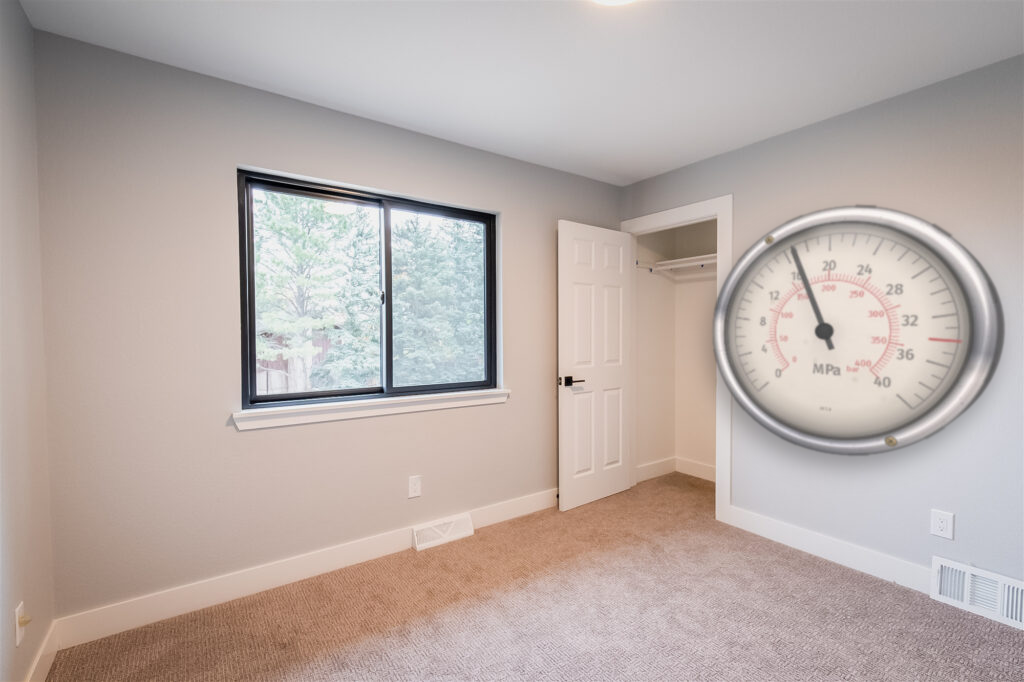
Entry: MPa 17
